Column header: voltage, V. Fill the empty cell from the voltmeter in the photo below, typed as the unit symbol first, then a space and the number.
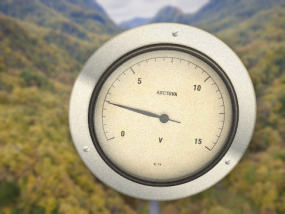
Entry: V 2.5
